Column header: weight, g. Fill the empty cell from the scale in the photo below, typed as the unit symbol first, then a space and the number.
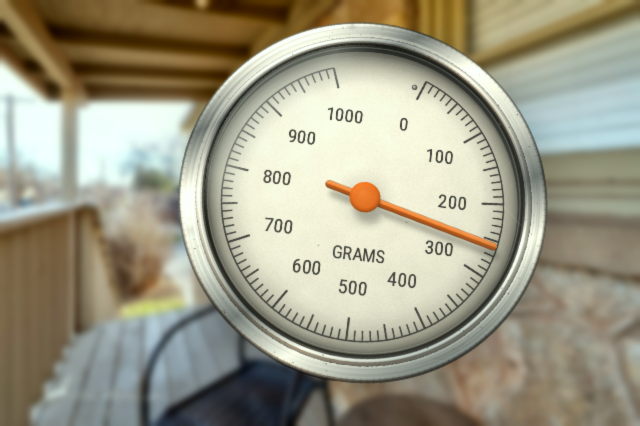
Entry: g 260
